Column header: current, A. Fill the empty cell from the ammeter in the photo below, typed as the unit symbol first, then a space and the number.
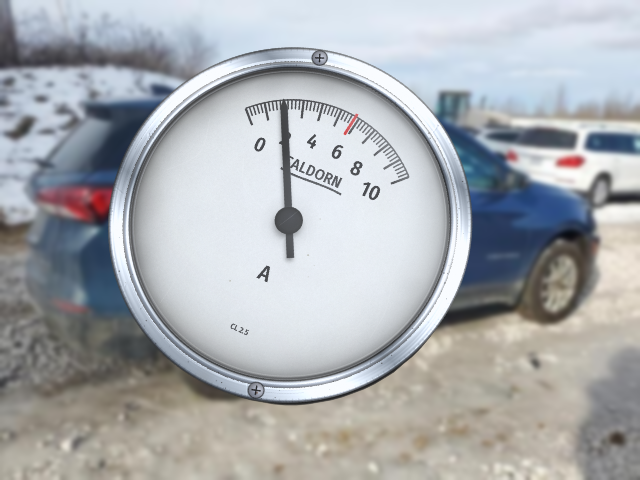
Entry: A 2
